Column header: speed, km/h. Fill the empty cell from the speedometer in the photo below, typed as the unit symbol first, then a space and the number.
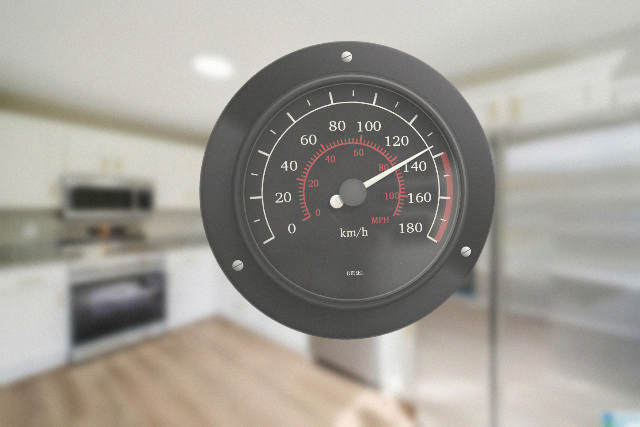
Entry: km/h 135
